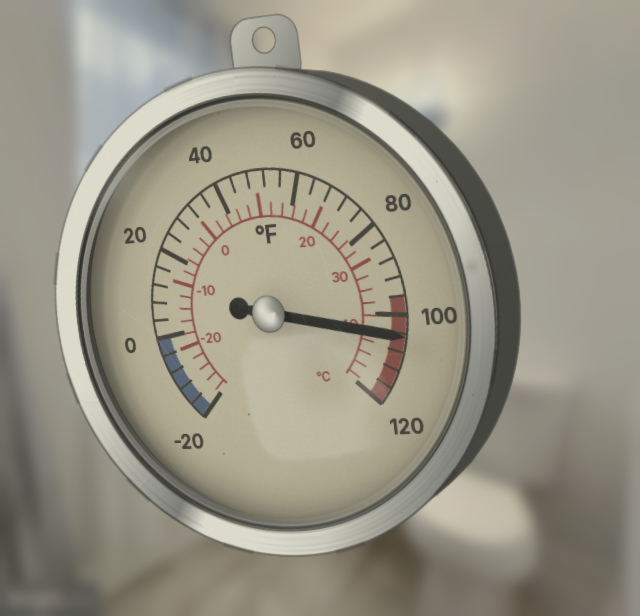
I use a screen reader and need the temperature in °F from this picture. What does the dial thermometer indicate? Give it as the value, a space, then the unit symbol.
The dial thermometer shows 104 °F
